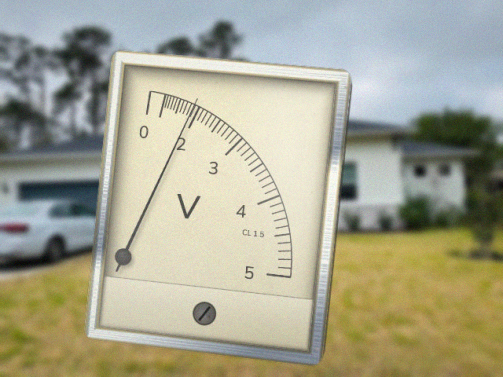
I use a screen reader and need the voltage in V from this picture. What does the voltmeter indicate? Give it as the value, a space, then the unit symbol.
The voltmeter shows 1.9 V
